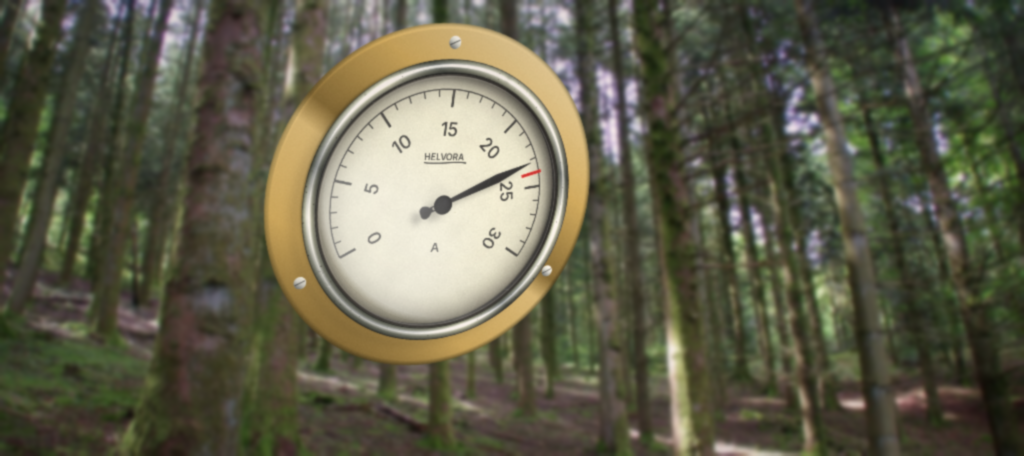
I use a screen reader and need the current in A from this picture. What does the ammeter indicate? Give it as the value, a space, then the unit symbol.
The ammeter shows 23 A
